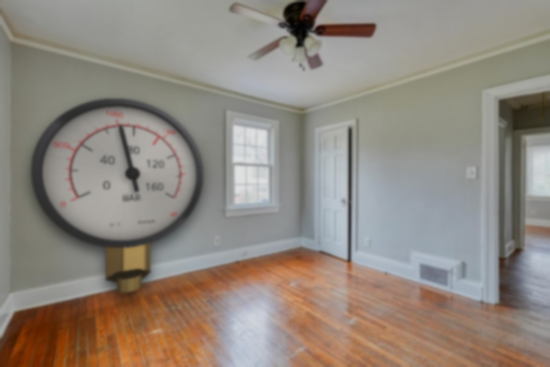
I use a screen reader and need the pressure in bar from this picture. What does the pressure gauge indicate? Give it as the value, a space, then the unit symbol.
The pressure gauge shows 70 bar
